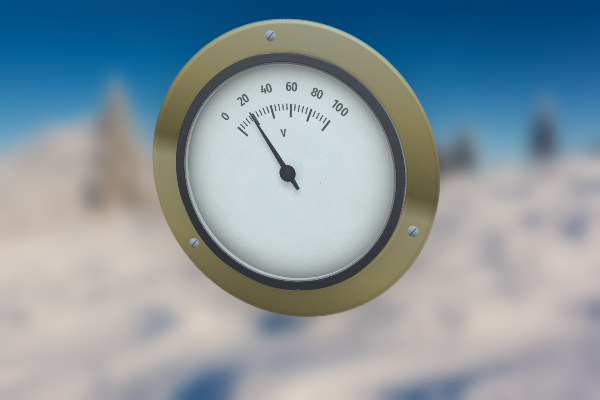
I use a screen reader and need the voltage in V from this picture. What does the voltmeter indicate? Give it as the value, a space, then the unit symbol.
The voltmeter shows 20 V
